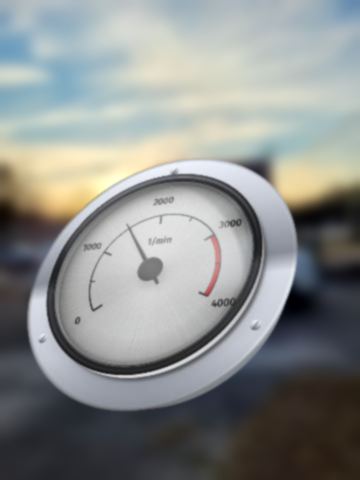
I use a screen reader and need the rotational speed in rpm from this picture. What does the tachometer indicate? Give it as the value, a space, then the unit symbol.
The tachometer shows 1500 rpm
